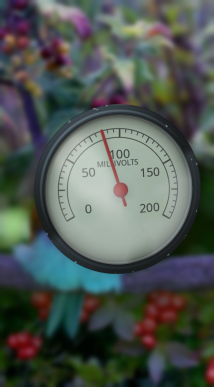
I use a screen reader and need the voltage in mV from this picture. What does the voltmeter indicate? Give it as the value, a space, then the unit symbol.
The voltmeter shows 85 mV
